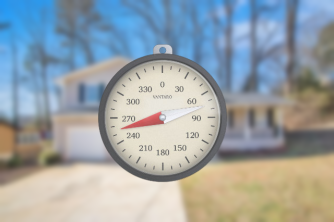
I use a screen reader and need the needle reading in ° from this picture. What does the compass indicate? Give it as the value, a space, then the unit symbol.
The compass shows 255 °
